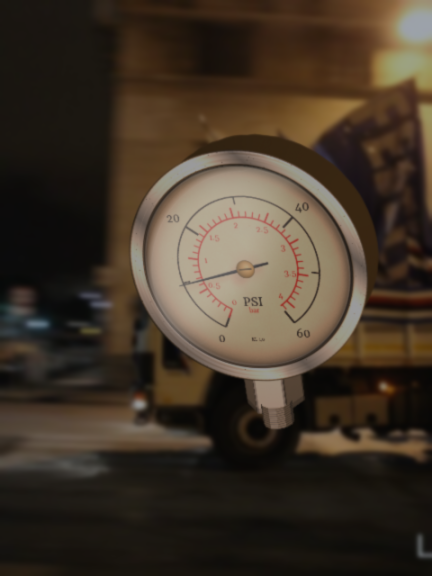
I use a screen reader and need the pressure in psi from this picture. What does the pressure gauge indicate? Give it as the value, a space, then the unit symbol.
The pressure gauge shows 10 psi
